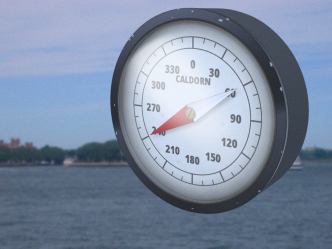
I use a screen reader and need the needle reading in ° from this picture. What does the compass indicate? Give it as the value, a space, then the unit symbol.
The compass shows 240 °
